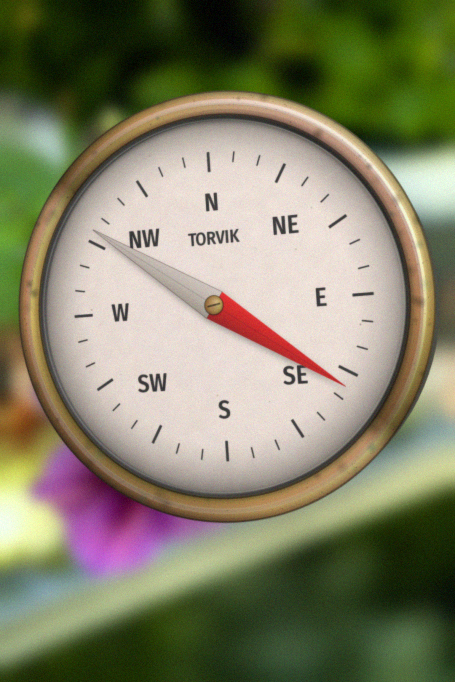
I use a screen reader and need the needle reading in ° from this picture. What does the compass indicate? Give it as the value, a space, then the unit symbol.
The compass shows 125 °
